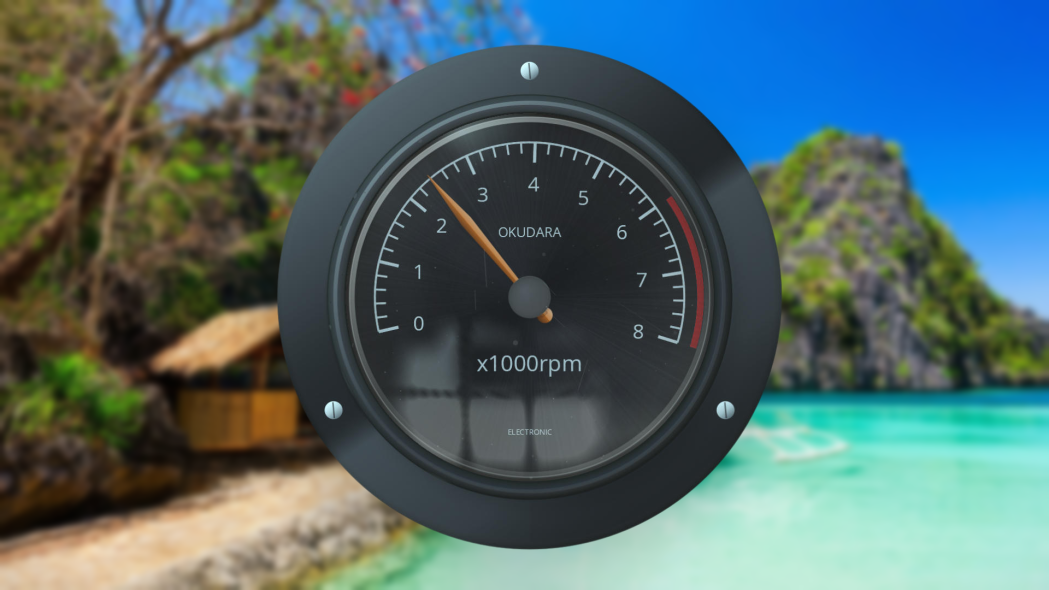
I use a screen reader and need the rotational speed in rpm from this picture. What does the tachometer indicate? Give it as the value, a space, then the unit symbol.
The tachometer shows 2400 rpm
